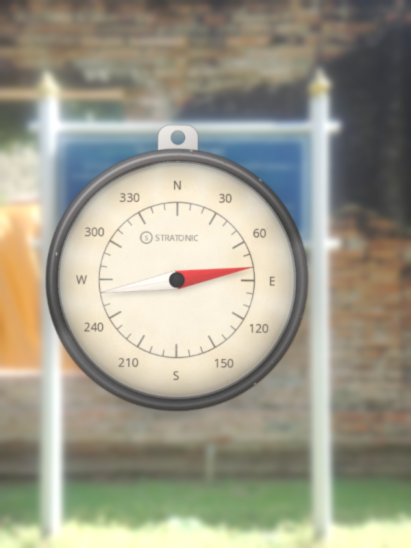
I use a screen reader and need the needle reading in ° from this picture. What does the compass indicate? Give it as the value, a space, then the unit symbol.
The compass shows 80 °
